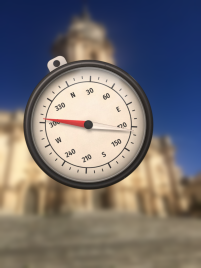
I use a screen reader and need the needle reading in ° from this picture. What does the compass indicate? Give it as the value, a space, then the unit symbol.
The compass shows 305 °
